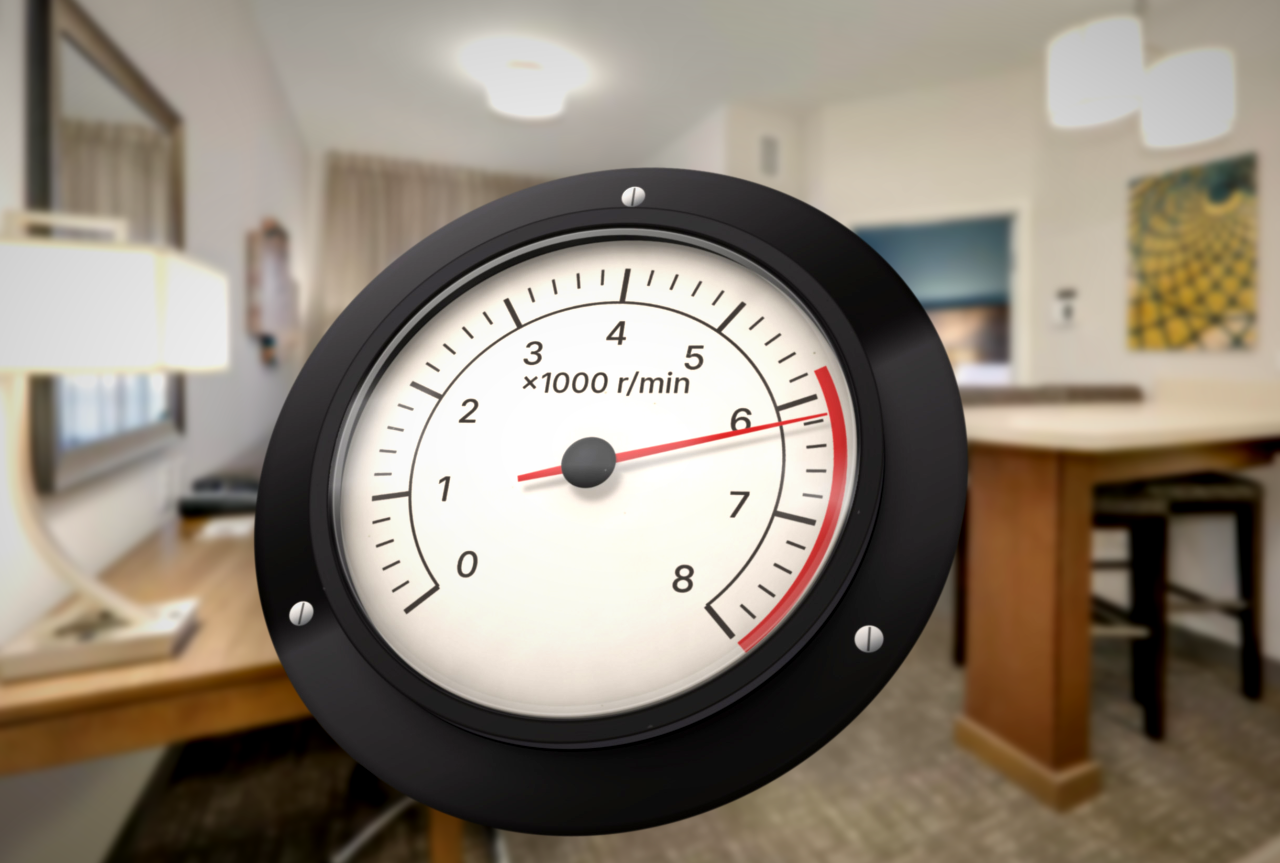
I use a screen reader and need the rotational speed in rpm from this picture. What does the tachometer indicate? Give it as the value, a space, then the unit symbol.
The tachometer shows 6200 rpm
